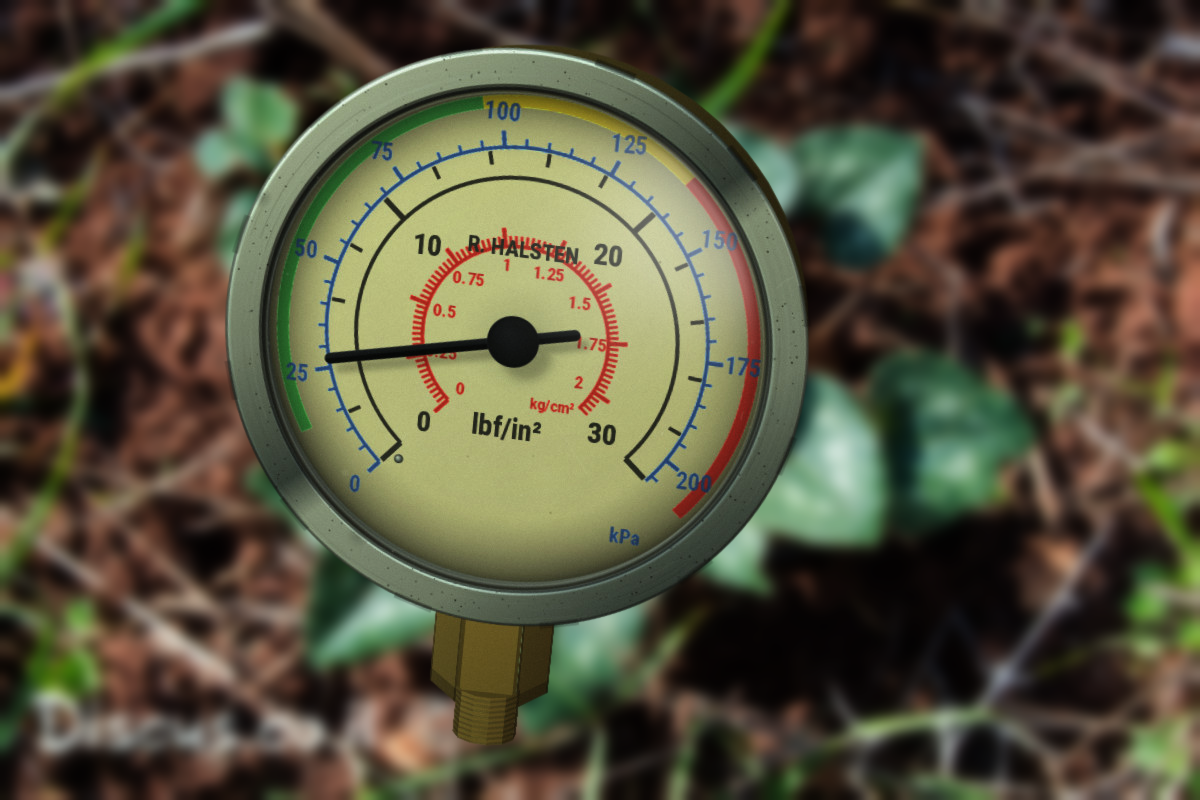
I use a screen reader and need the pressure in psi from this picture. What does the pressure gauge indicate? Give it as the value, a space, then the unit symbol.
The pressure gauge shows 4 psi
